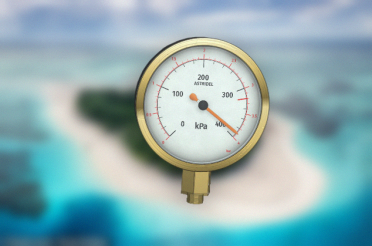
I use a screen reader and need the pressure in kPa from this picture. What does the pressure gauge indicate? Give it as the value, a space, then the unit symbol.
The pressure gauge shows 390 kPa
